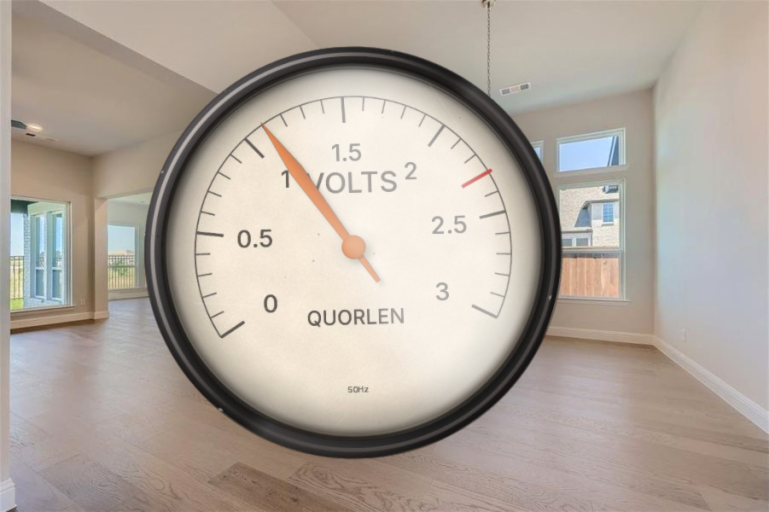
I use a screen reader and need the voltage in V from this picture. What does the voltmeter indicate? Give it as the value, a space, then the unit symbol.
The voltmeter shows 1.1 V
